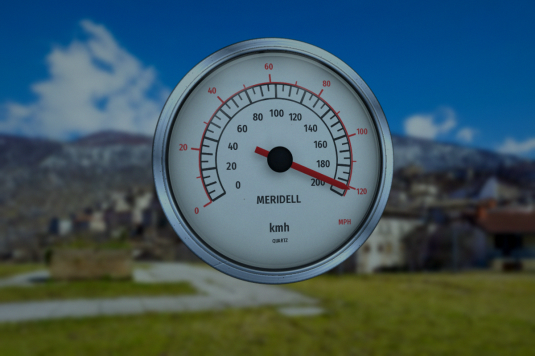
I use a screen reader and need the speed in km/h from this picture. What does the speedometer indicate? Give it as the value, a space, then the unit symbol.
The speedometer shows 195 km/h
